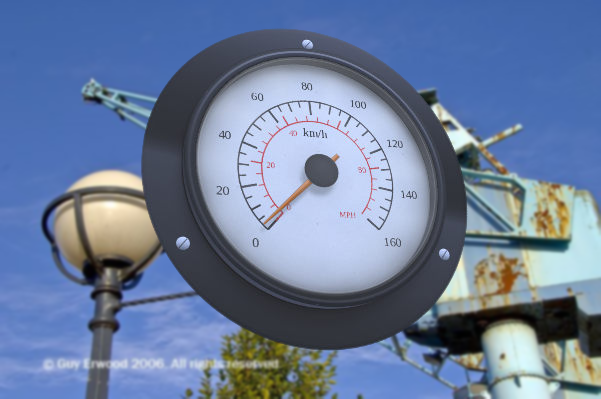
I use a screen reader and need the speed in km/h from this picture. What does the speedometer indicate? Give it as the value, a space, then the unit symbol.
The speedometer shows 2.5 km/h
